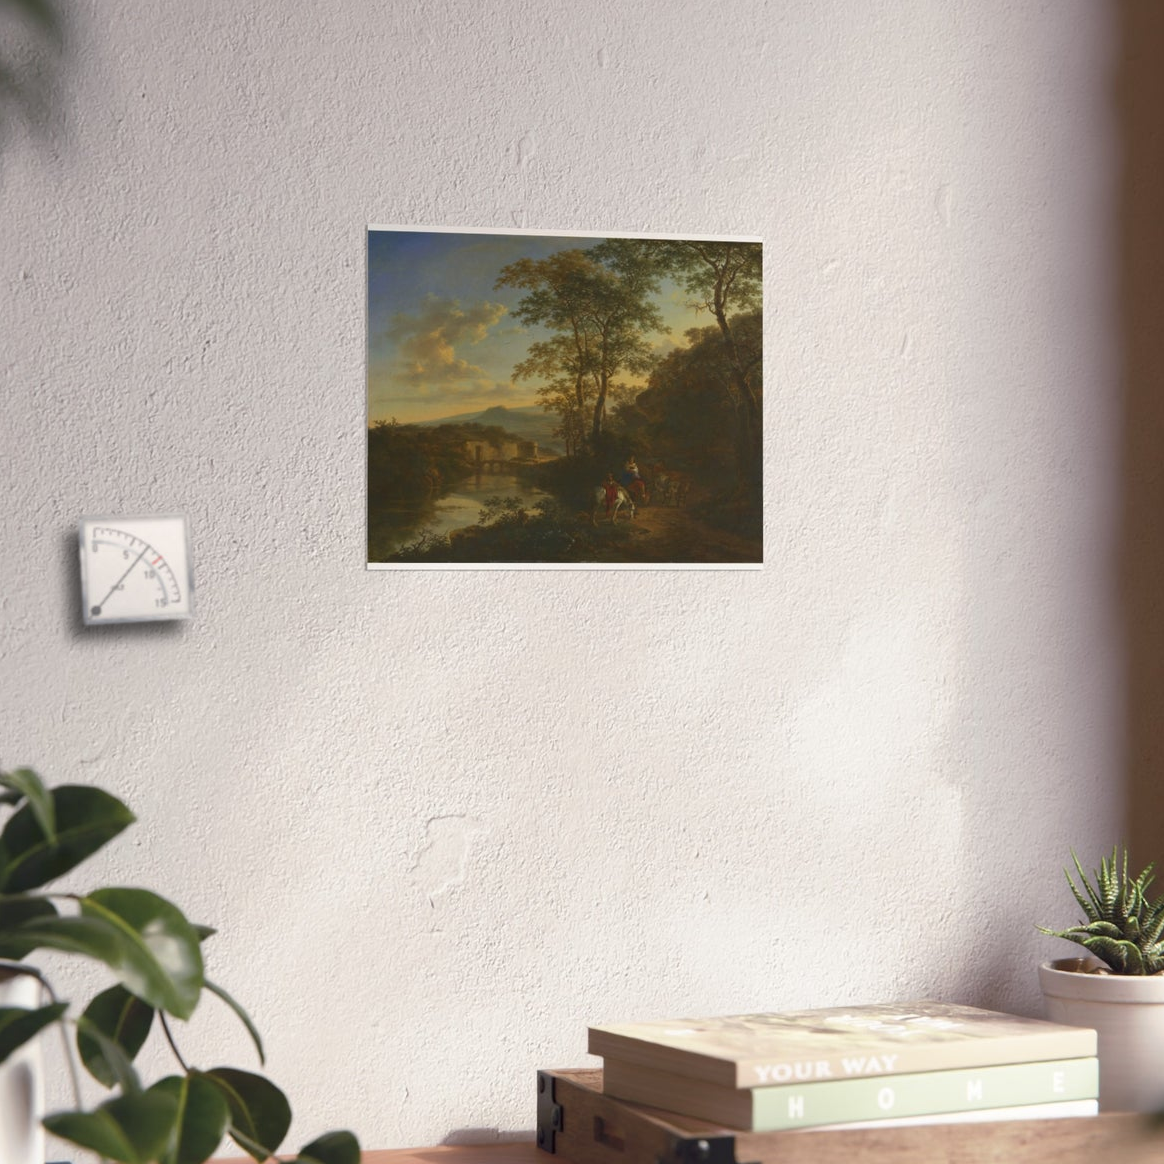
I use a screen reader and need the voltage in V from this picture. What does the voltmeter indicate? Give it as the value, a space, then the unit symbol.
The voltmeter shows 7 V
